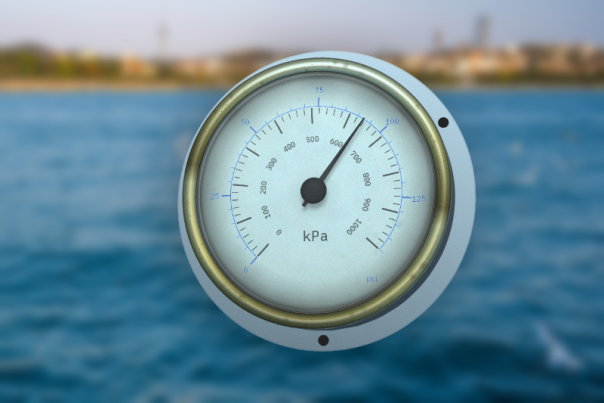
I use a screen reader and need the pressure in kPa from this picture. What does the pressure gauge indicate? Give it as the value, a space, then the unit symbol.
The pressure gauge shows 640 kPa
